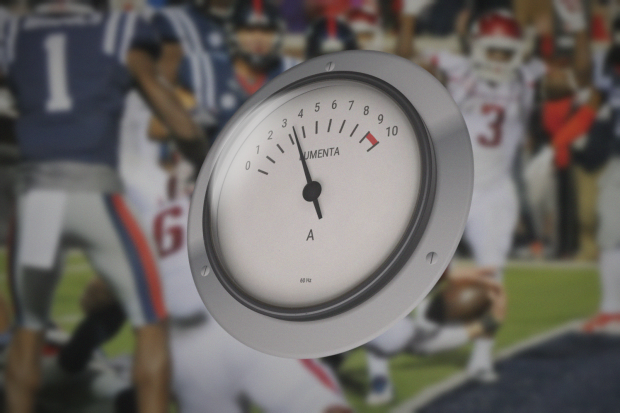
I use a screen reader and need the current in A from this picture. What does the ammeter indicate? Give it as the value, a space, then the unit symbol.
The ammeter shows 3.5 A
